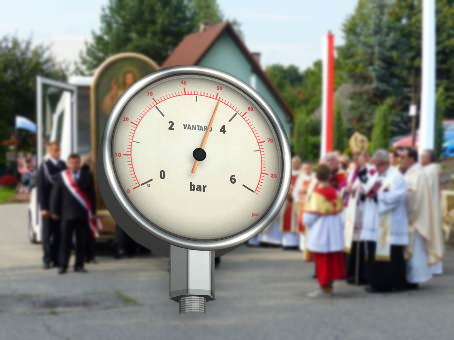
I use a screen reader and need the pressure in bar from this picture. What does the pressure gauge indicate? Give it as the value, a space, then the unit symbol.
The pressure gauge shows 3.5 bar
